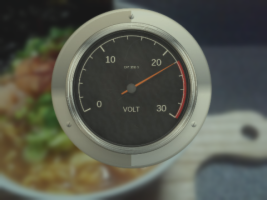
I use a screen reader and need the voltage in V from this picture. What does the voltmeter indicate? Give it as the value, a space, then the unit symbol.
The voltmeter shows 22 V
